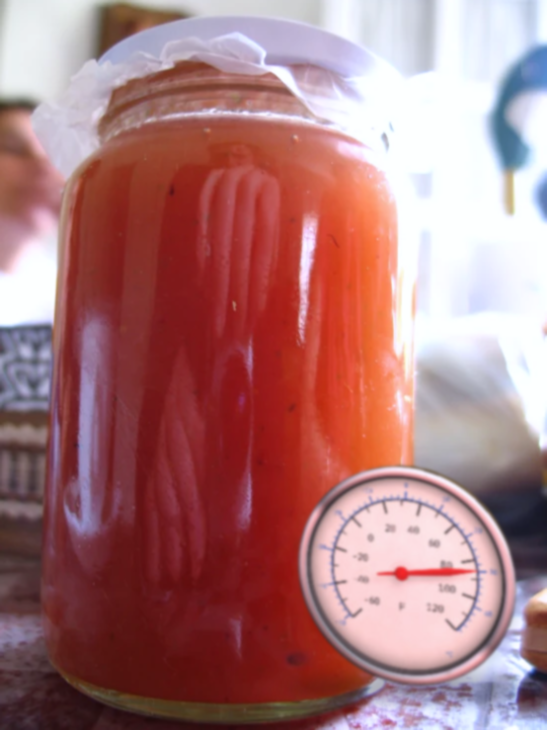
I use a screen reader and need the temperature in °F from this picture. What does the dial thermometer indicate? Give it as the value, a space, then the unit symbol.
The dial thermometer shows 85 °F
